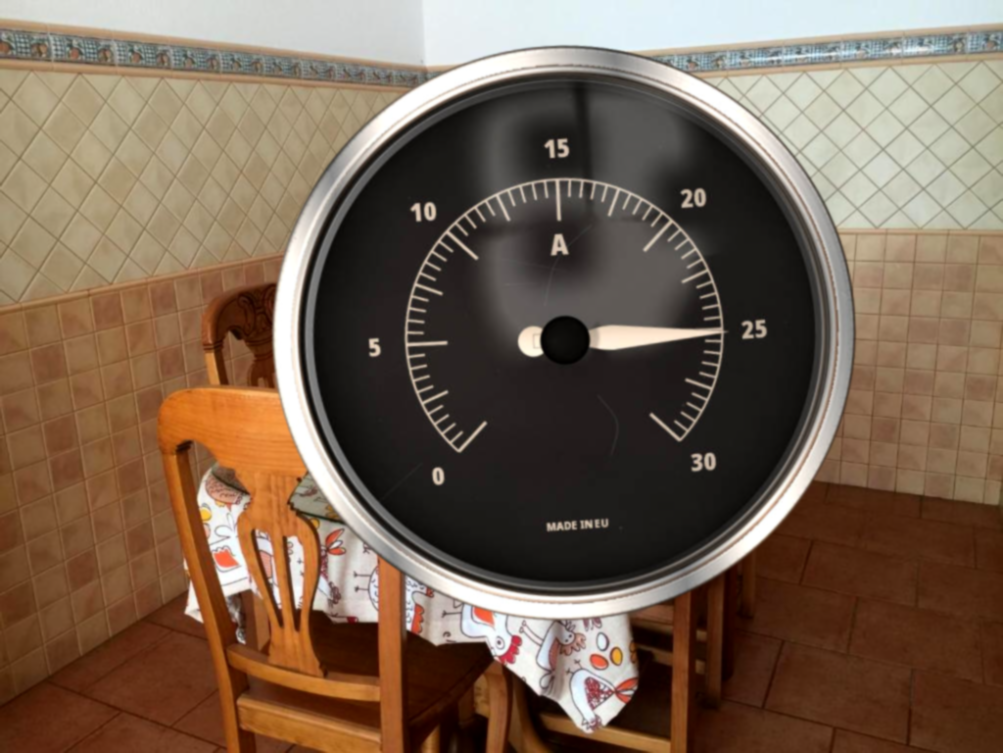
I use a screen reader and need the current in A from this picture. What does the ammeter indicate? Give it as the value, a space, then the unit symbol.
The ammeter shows 25 A
